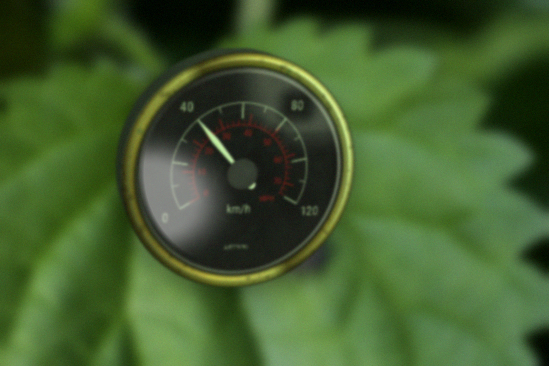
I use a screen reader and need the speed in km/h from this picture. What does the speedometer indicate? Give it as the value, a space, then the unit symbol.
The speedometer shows 40 km/h
